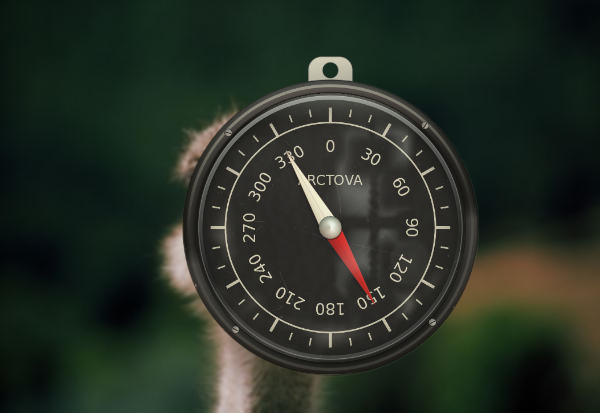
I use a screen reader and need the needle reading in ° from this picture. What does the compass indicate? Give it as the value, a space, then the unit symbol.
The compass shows 150 °
